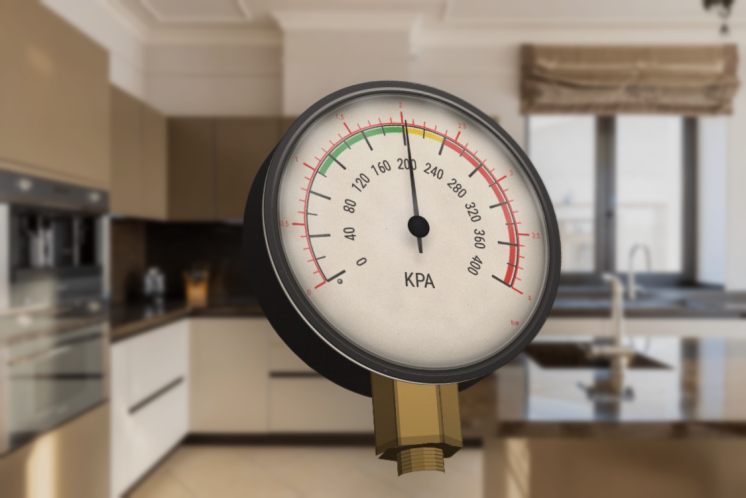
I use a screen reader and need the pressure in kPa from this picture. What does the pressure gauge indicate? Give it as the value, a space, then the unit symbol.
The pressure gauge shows 200 kPa
